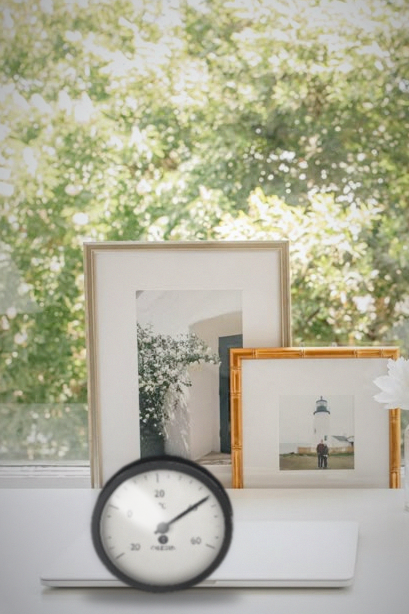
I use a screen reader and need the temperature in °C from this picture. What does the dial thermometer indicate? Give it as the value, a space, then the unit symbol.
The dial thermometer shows 40 °C
